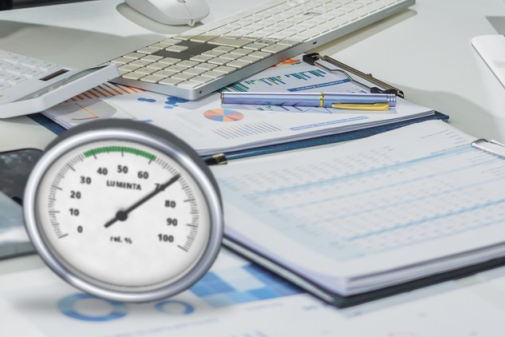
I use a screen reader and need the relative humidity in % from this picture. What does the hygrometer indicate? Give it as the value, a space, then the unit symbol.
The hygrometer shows 70 %
